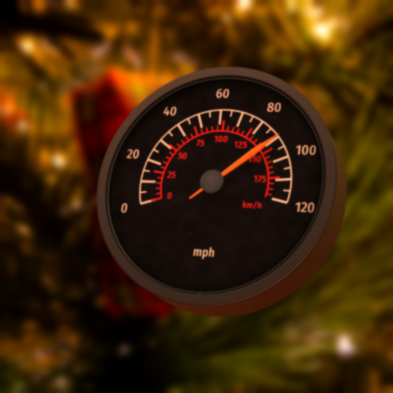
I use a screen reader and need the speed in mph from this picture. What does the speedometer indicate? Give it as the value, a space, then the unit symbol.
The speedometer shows 90 mph
